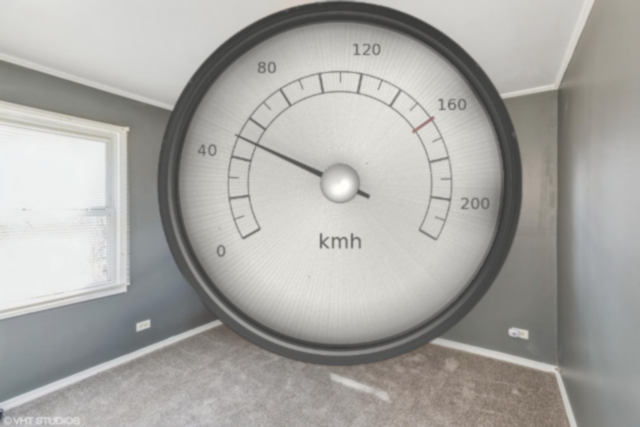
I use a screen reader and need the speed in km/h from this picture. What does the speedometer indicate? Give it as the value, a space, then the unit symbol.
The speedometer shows 50 km/h
